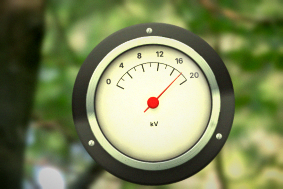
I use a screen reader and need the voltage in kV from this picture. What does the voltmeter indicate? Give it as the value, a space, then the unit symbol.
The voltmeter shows 18 kV
